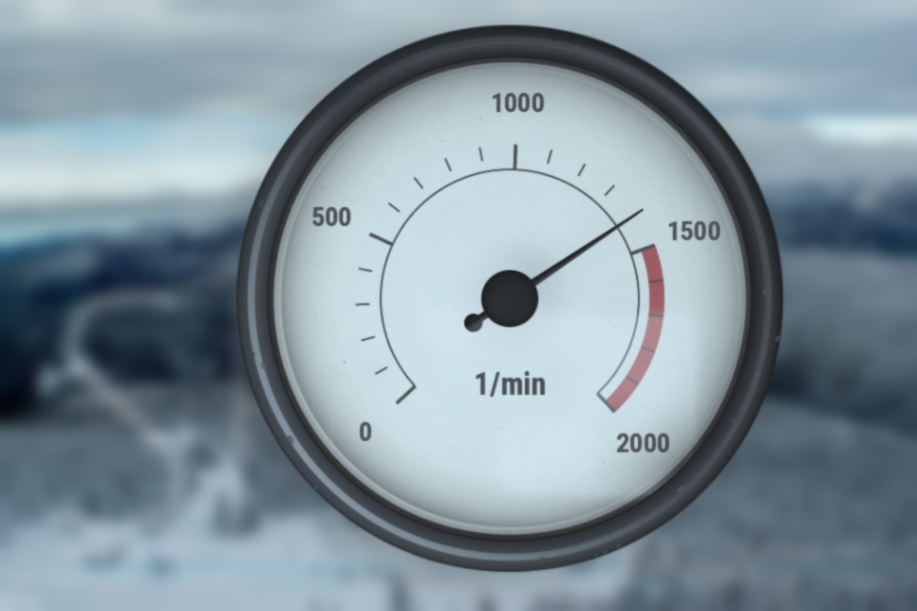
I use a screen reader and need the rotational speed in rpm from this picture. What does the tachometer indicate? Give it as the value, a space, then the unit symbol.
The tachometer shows 1400 rpm
